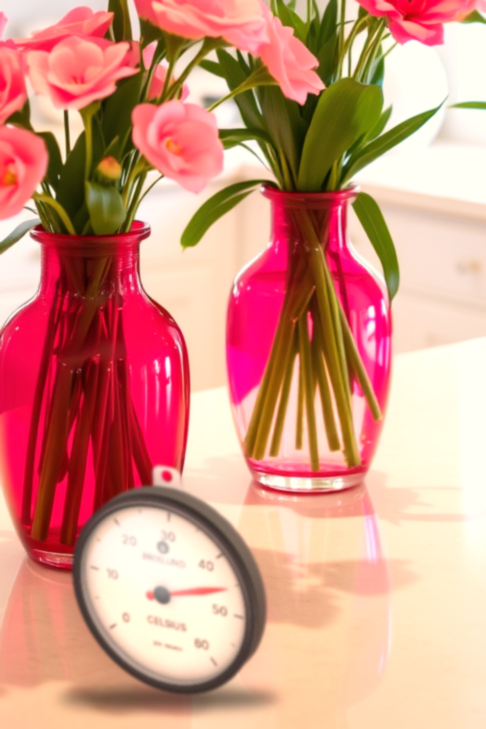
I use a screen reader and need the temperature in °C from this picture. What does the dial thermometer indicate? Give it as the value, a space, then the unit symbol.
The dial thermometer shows 45 °C
